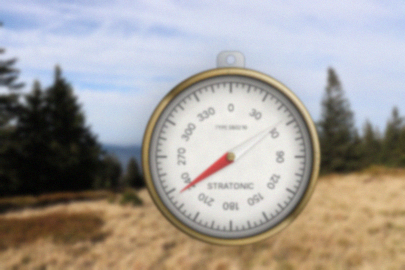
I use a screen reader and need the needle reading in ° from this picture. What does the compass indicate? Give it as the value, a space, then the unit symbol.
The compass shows 235 °
